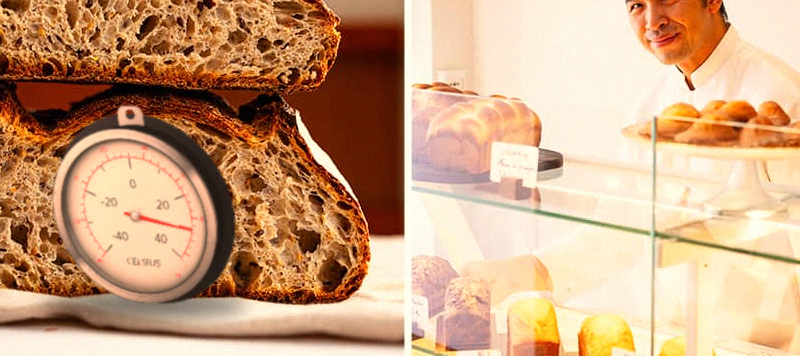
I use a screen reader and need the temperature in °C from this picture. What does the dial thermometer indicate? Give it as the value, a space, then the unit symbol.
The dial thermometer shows 30 °C
